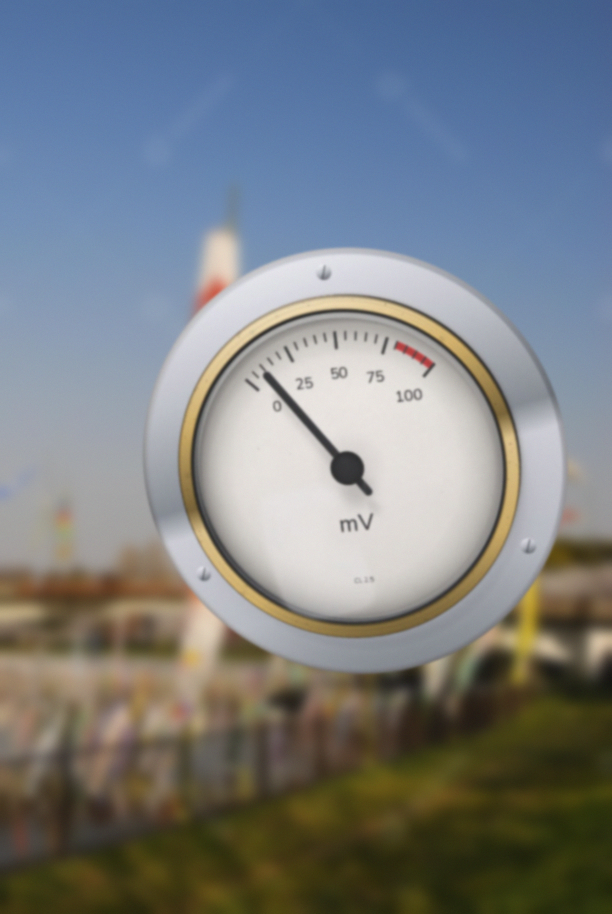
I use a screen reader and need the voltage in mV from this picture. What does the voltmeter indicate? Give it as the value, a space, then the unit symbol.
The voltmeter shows 10 mV
